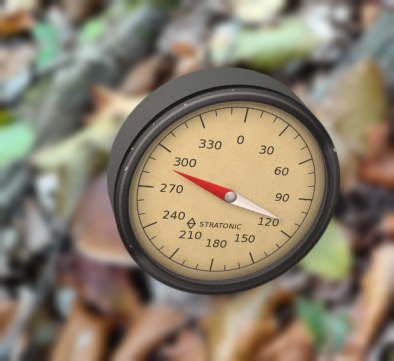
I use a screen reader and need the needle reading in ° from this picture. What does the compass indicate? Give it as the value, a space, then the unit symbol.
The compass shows 290 °
